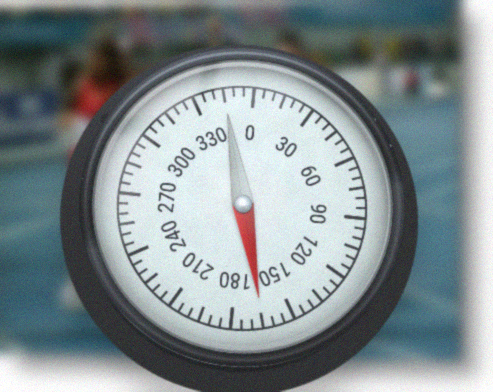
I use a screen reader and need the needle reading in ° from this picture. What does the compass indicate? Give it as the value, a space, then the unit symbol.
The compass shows 165 °
